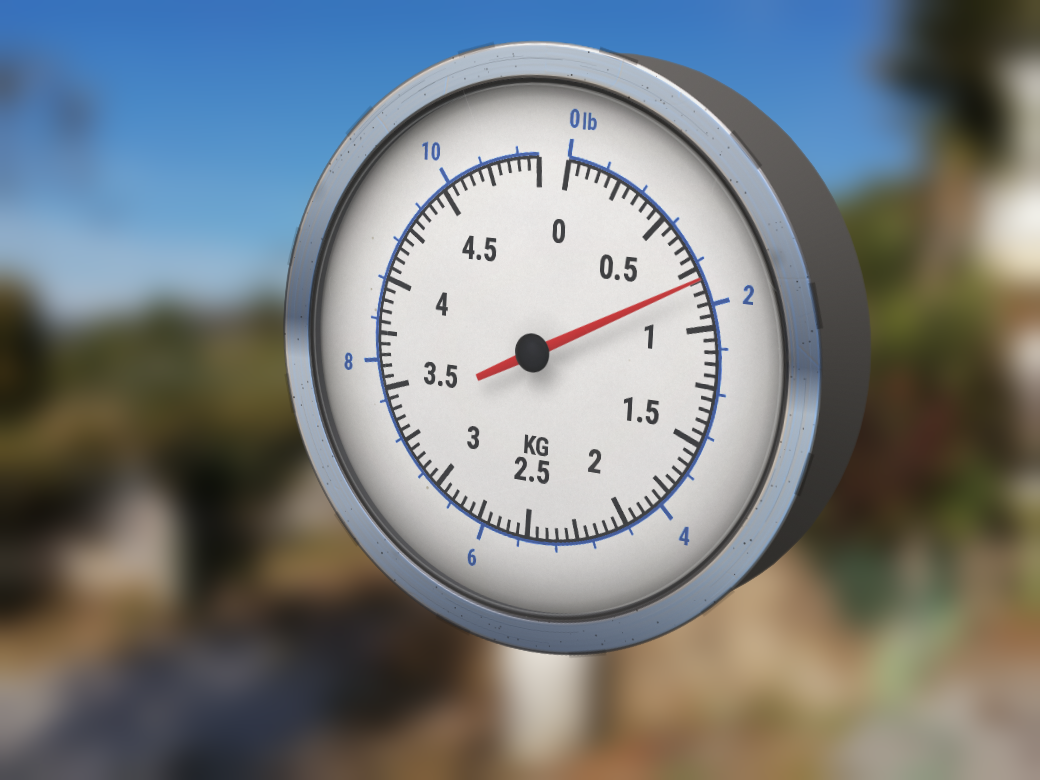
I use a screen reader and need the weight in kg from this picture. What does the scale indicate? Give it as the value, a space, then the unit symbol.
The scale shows 0.8 kg
